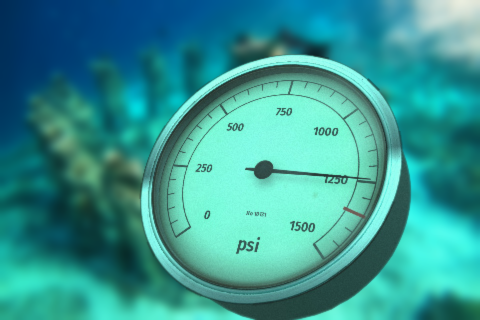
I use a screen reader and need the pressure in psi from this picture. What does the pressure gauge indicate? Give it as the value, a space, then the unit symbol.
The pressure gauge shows 1250 psi
